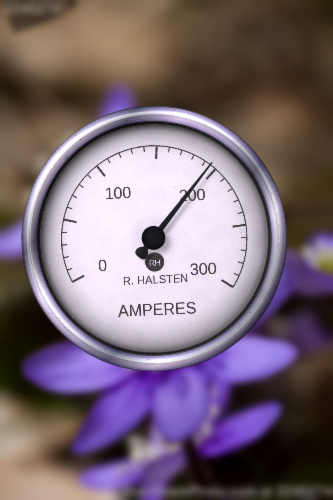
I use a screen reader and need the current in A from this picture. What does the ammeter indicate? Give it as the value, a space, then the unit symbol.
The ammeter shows 195 A
